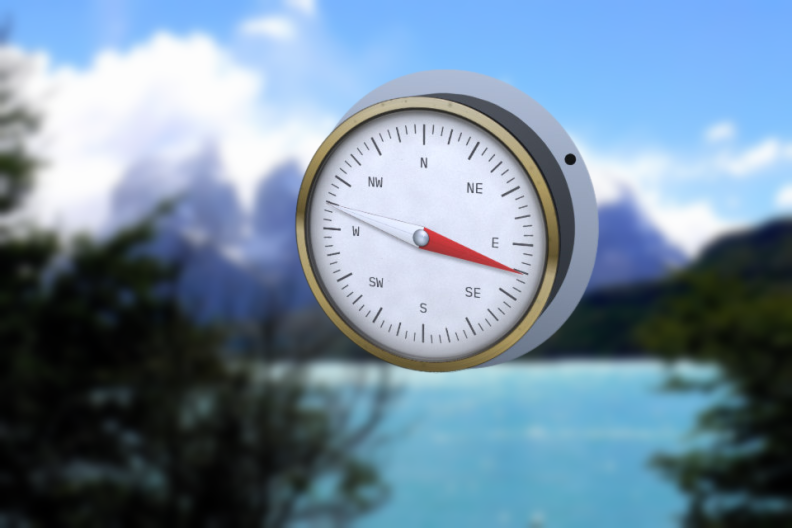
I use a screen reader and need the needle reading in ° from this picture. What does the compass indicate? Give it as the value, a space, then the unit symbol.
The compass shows 105 °
